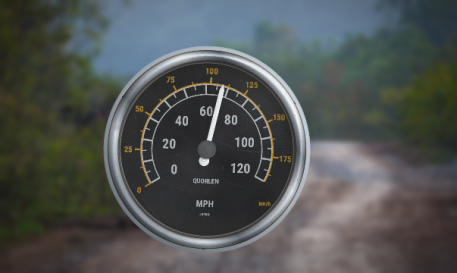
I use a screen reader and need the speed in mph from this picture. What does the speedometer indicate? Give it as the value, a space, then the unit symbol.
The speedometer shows 67.5 mph
